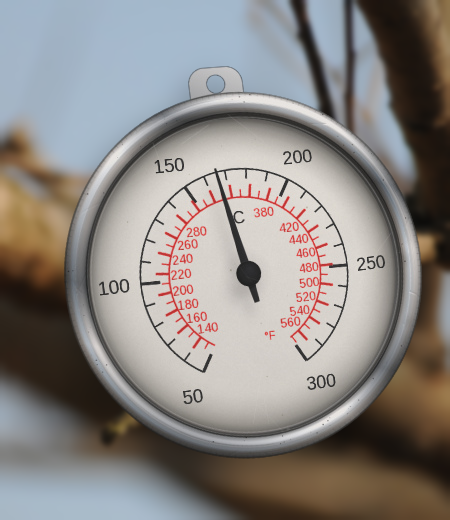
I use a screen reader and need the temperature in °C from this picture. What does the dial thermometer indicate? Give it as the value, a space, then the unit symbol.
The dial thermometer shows 165 °C
